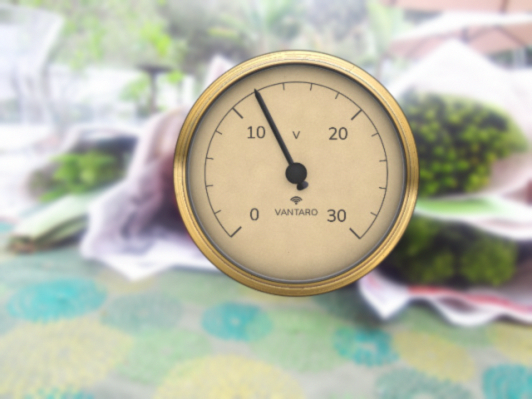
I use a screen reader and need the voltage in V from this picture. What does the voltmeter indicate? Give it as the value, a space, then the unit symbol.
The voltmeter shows 12 V
